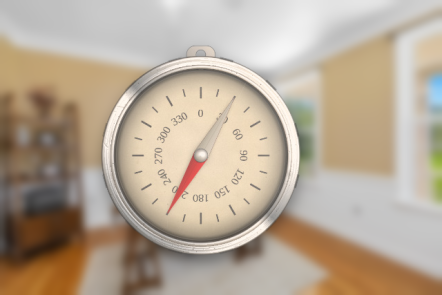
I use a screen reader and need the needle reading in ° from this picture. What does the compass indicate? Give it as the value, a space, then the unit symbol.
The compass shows 210 °
